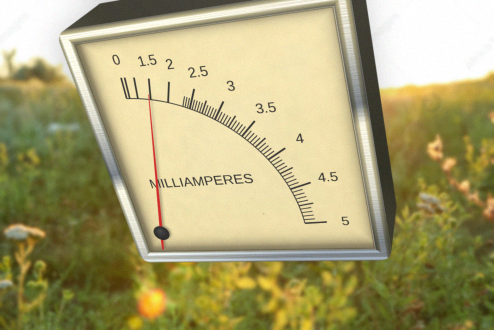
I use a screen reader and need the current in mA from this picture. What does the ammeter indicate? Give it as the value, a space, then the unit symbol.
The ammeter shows 1.5 mA
